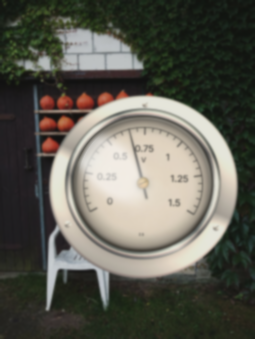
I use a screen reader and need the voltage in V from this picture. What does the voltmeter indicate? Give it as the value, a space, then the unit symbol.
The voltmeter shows 0.65 V
